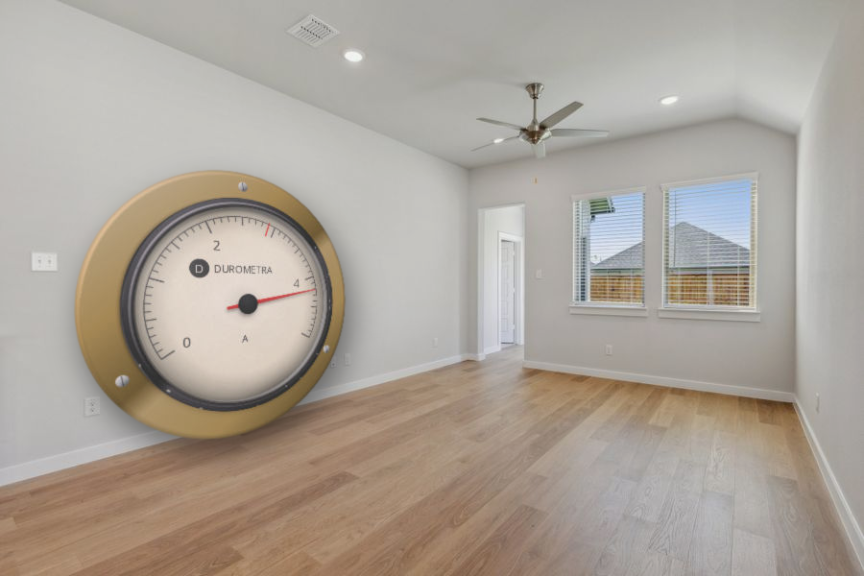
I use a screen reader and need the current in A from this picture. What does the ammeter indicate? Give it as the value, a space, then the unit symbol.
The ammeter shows 4.2 A
